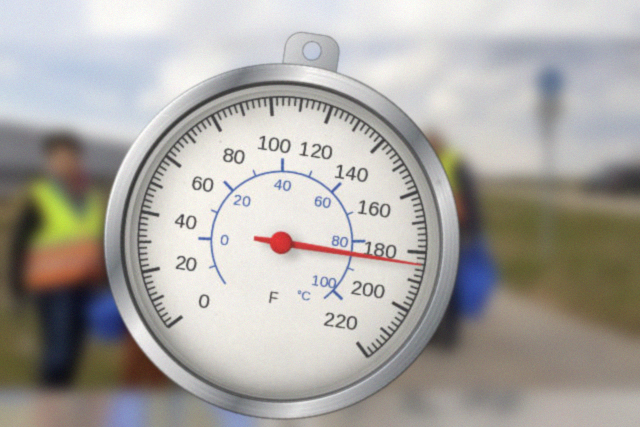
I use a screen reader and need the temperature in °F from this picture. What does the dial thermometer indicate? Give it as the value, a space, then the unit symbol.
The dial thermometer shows 184 °F
